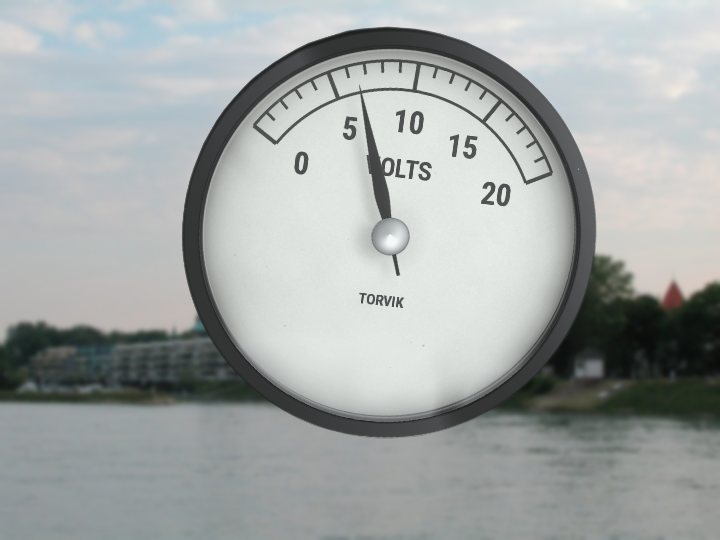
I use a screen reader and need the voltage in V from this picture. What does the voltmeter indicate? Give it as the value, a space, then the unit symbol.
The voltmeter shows 6.5 V
